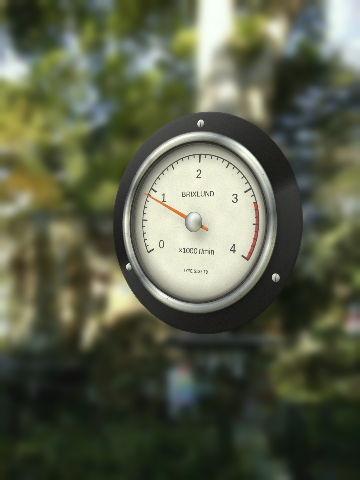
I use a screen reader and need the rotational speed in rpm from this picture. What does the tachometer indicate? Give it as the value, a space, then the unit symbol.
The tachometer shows 900 rpm
